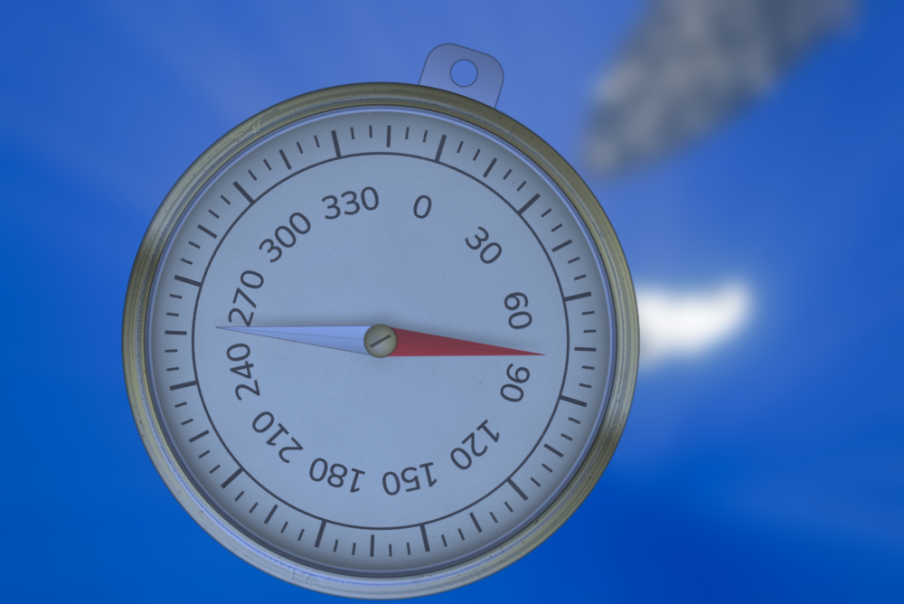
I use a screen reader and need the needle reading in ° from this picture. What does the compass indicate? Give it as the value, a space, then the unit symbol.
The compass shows 77.5 °
